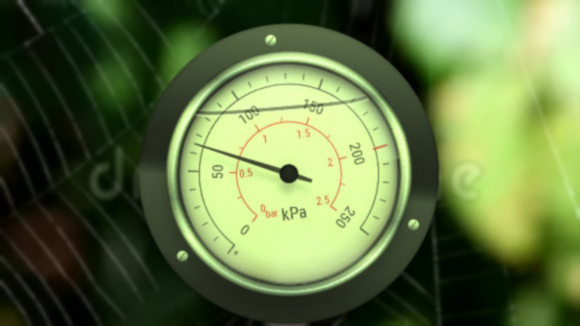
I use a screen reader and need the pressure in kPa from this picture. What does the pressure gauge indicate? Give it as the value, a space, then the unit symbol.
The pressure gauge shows 65 kPa
